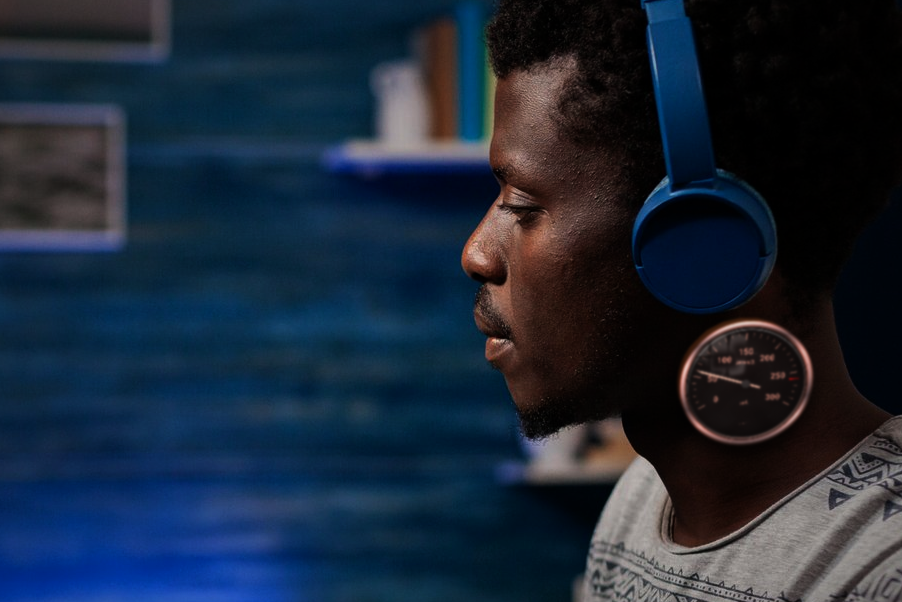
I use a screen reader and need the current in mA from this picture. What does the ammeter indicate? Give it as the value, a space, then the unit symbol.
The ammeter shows 60 mA
